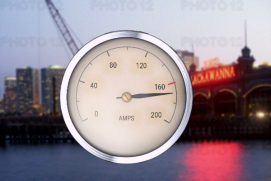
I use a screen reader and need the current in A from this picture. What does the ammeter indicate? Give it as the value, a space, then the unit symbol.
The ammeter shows 170 A
